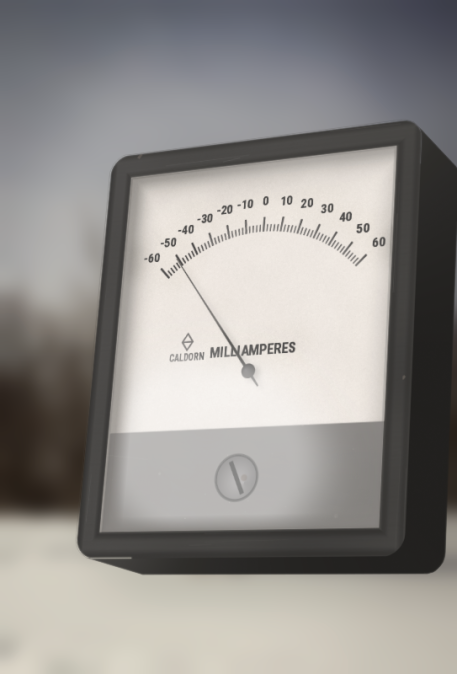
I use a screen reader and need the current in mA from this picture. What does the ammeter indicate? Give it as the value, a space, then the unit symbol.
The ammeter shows -50 mA
